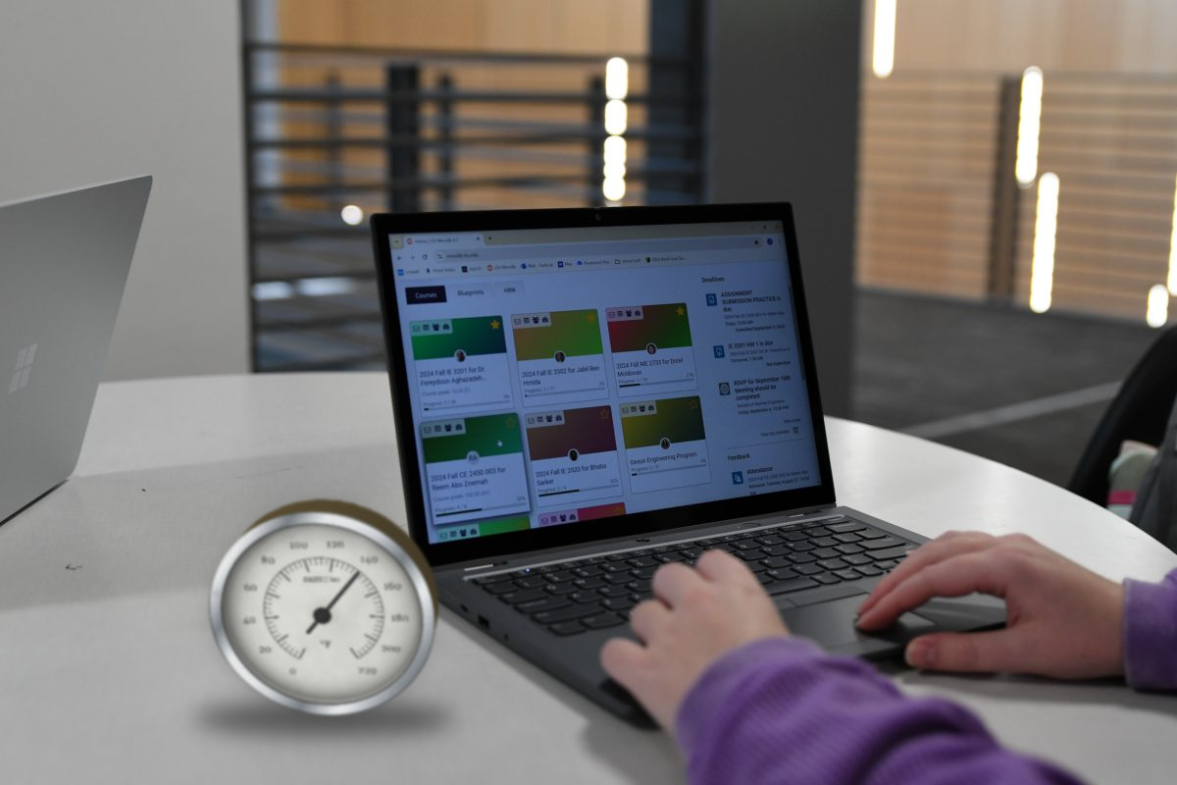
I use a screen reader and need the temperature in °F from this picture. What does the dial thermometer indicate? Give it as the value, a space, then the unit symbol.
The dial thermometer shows 140 °F
